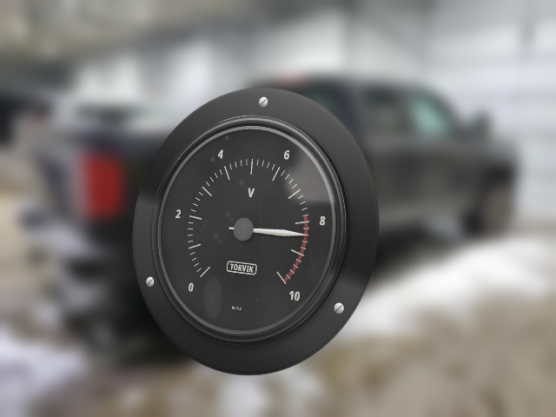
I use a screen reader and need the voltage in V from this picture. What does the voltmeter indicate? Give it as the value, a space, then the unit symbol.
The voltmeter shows 8.4 V
